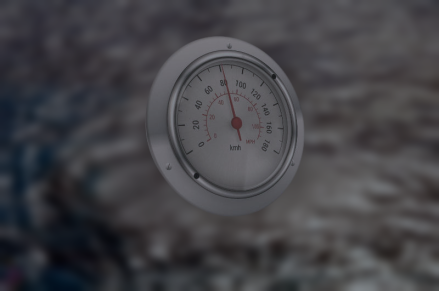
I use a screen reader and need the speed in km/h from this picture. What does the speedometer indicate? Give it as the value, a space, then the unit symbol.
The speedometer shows 80 km/h
